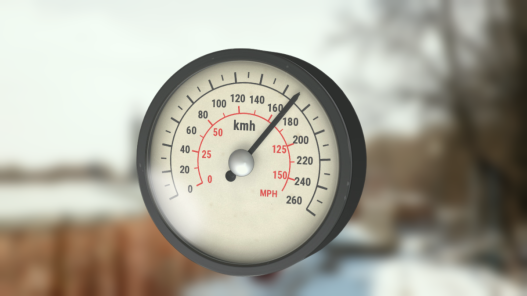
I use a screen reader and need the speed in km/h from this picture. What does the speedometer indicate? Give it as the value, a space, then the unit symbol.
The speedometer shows 170 km/h
